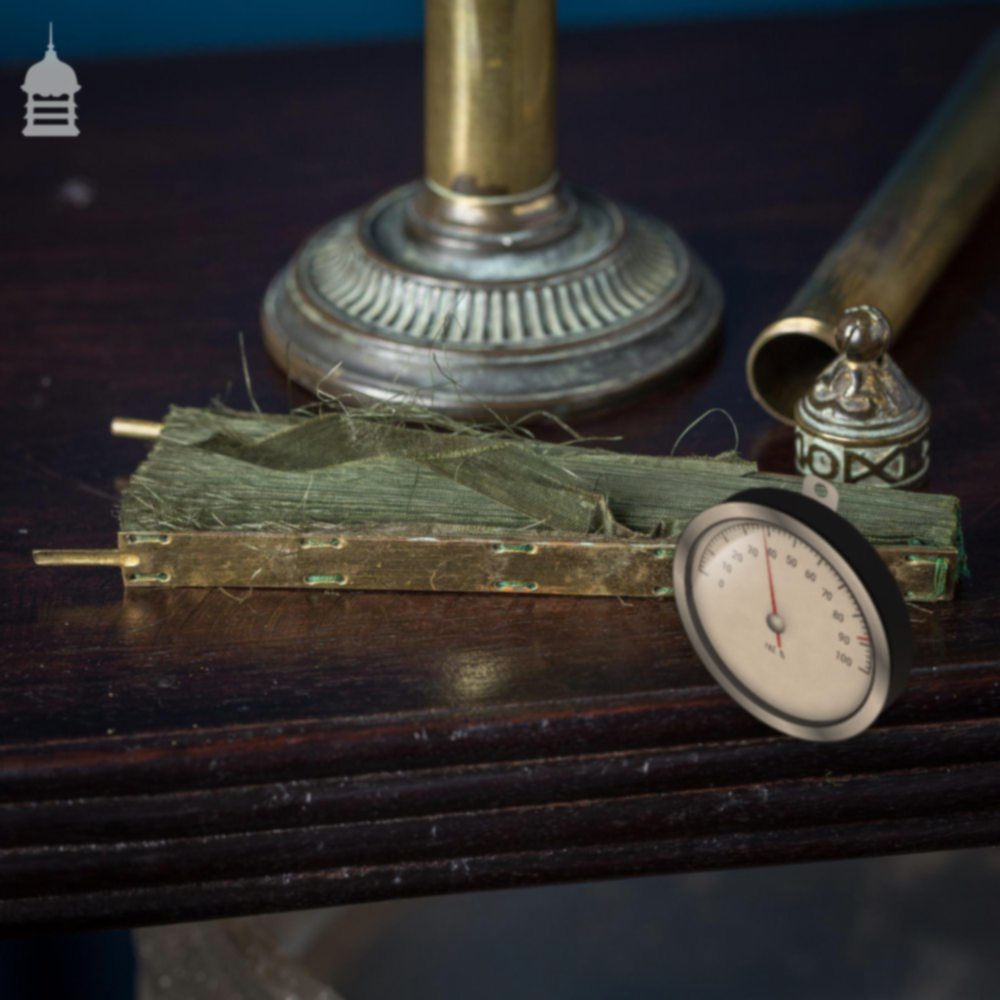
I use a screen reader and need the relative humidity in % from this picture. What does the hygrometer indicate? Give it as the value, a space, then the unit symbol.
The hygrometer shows 40 %
